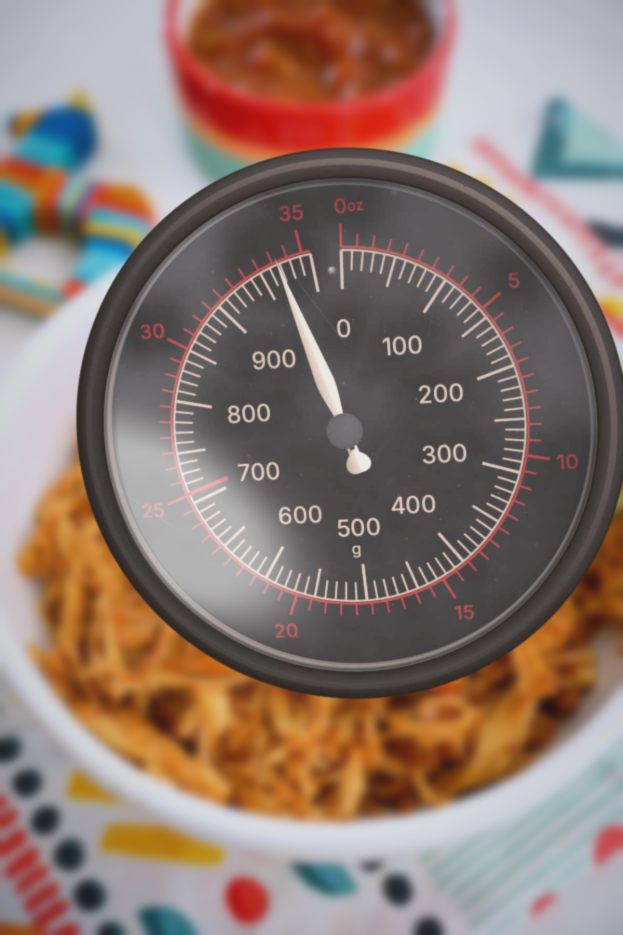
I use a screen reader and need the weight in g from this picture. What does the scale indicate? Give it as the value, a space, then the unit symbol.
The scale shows 970 g
